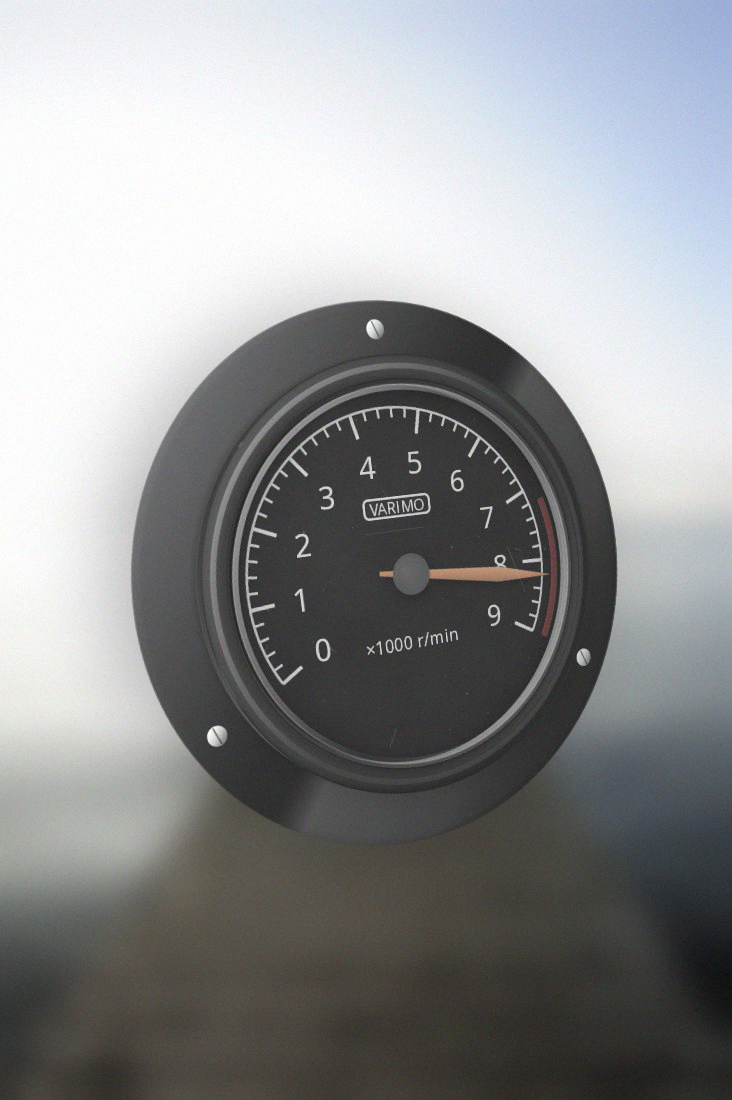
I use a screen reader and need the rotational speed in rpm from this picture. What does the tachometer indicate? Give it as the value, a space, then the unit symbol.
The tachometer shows 8200 rpm
